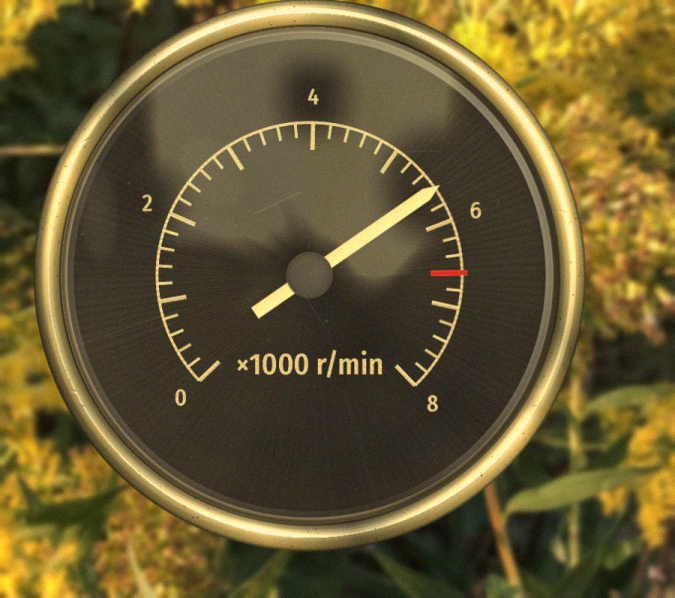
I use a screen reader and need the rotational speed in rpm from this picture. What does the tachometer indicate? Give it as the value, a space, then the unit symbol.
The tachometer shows 5600 rpm
